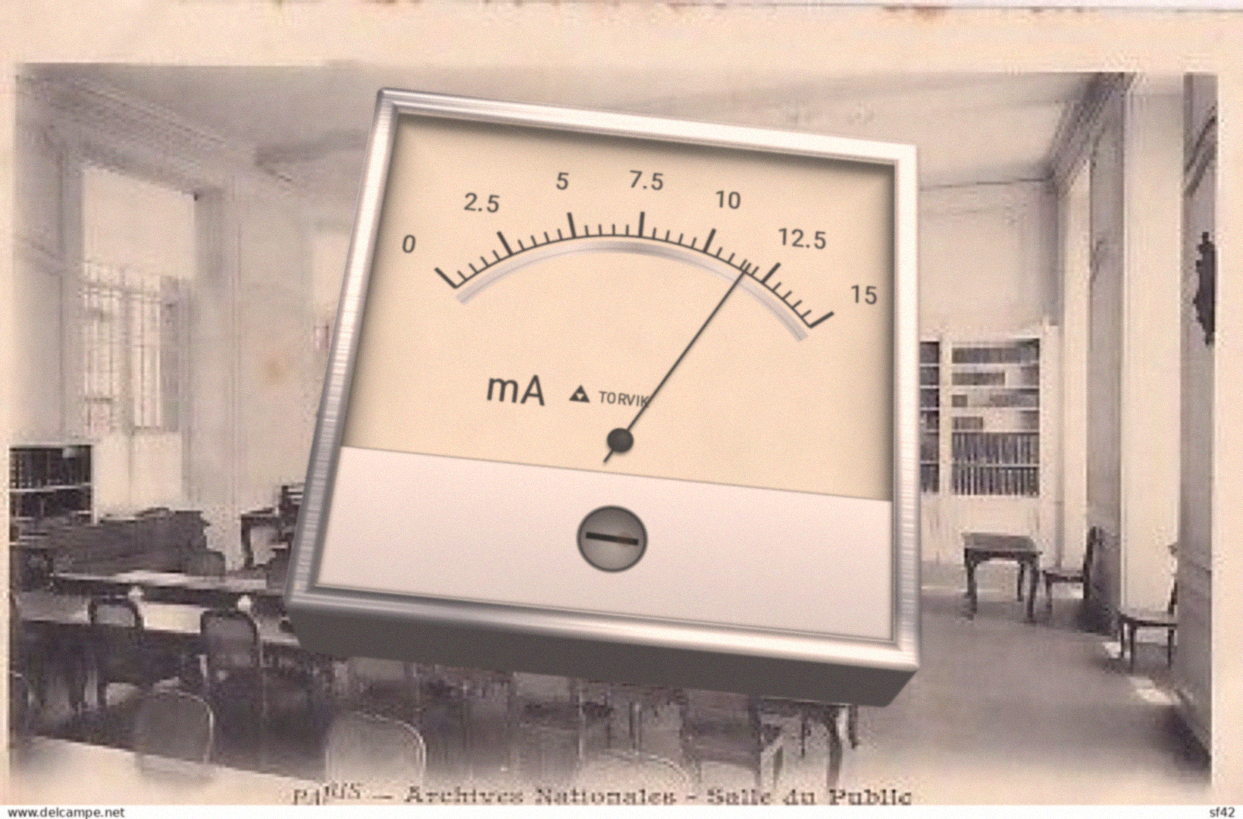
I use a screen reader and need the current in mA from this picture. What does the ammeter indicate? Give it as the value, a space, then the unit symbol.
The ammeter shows 11.75 mA
